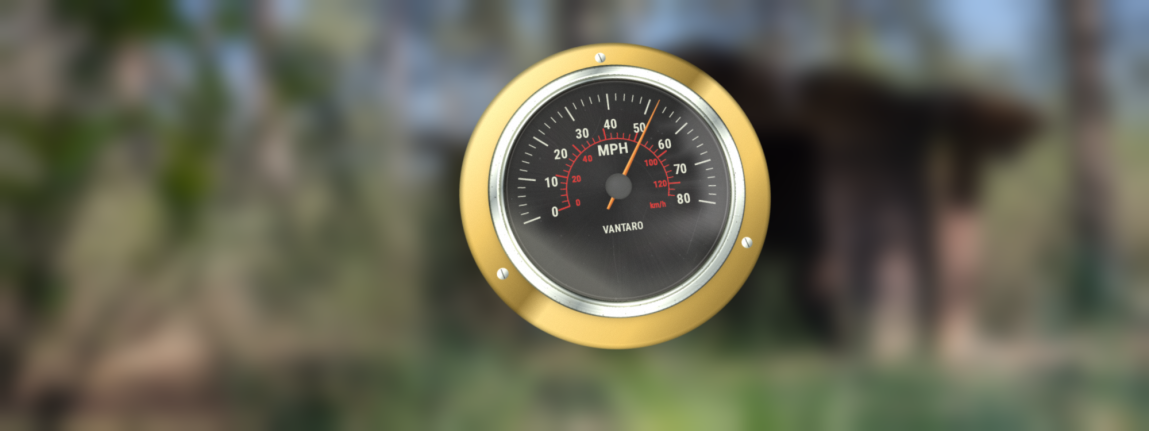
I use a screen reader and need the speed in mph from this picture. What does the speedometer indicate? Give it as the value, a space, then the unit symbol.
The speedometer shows 52 mph
